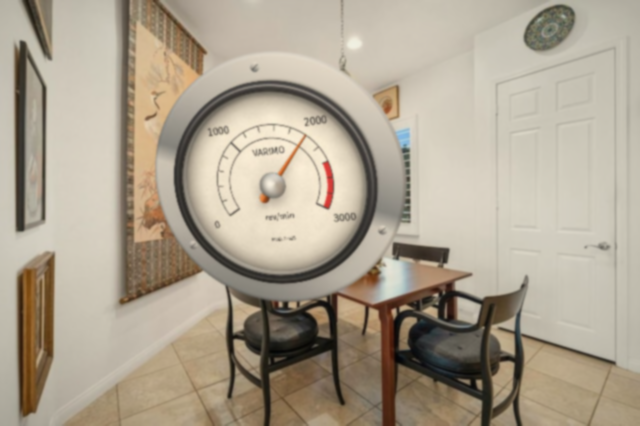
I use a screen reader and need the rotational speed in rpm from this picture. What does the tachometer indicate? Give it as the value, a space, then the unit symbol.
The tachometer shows 2000 rpm
